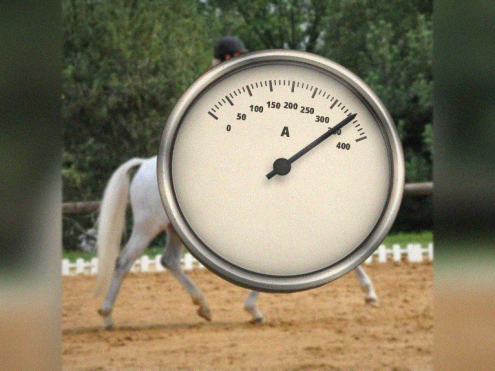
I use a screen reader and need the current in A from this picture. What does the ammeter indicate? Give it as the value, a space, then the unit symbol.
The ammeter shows 350 A
